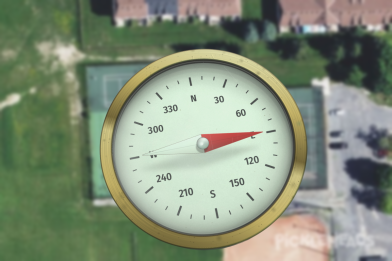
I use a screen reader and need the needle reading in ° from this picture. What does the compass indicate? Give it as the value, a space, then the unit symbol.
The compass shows 90 °
